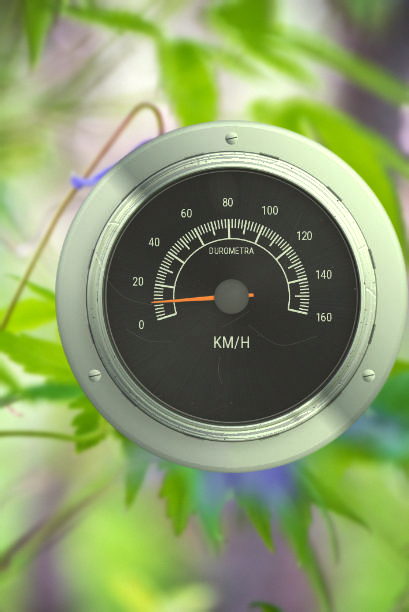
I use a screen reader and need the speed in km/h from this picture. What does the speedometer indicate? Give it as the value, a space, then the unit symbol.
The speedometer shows 10 km/h
